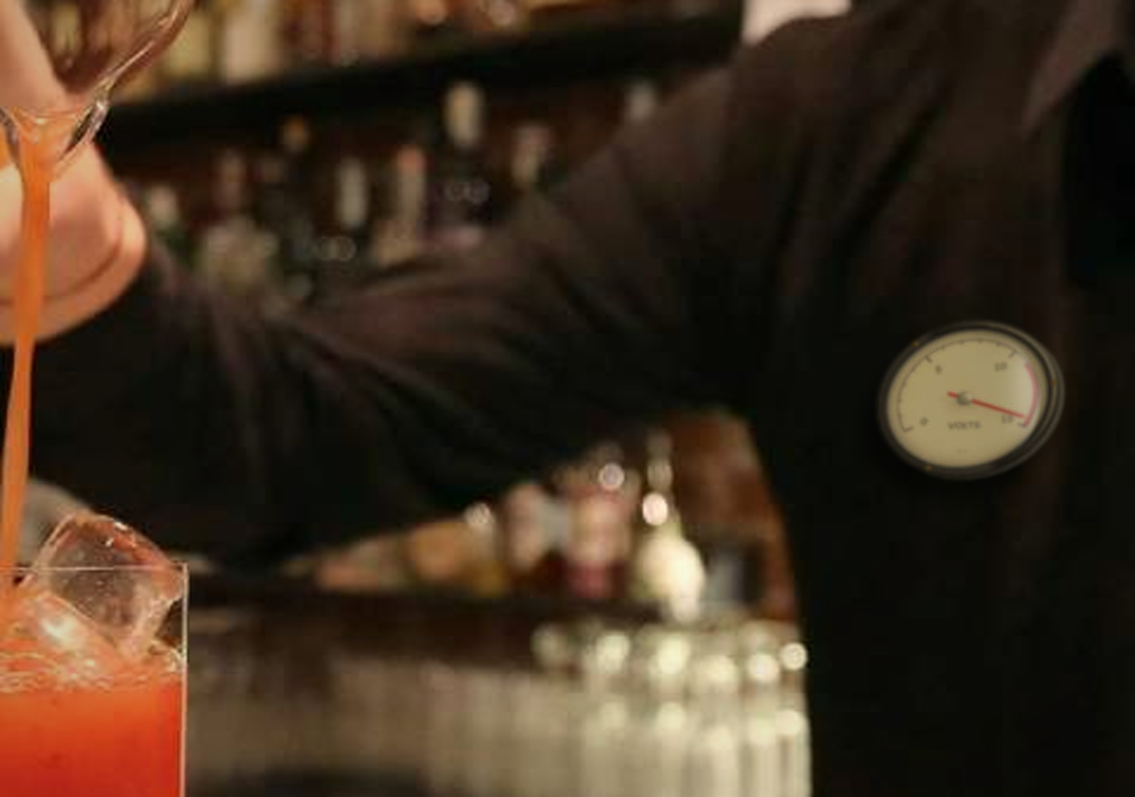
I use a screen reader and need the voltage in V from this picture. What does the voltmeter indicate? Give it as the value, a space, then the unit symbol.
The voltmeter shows 14.5 V
